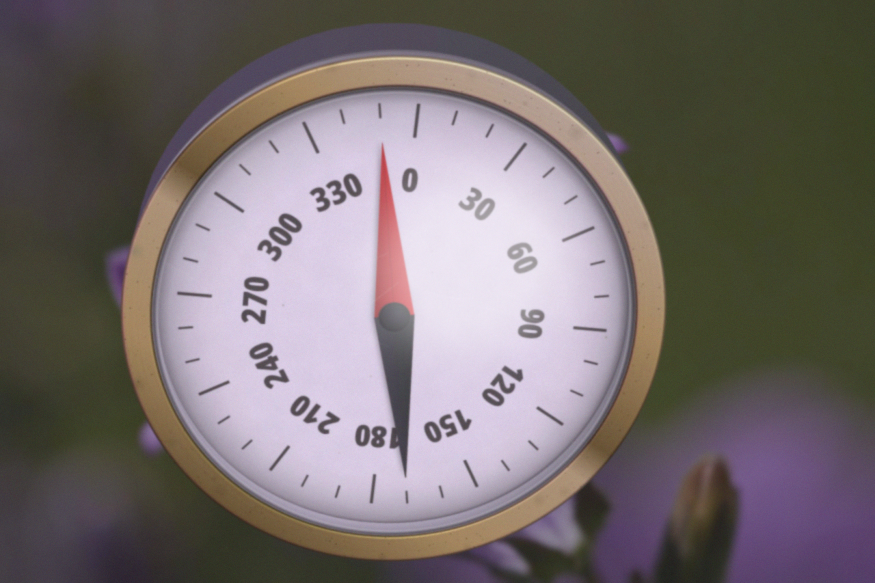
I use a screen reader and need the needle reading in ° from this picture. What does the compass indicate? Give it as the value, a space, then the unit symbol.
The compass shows 350 °
